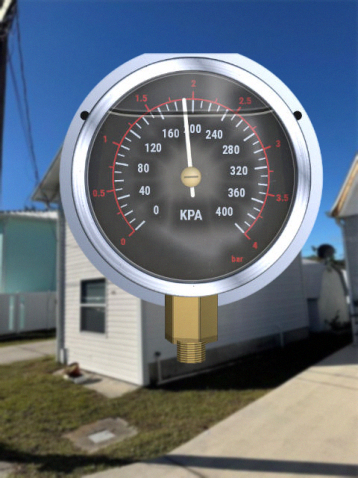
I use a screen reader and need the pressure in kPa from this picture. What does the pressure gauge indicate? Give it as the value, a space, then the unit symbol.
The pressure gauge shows 190 kPa
